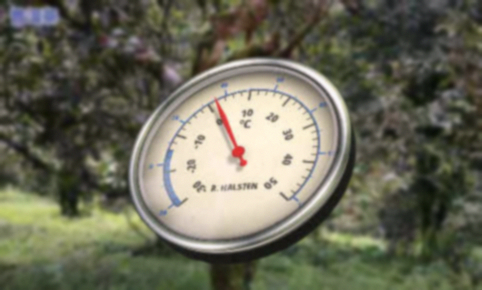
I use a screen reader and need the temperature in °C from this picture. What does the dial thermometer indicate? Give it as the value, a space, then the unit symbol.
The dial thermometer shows 2 °C
